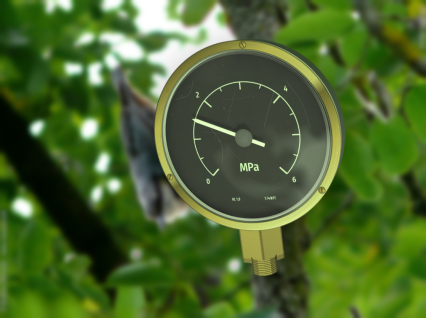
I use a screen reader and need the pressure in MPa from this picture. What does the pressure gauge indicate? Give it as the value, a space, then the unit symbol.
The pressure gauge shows 1.5 MPa
